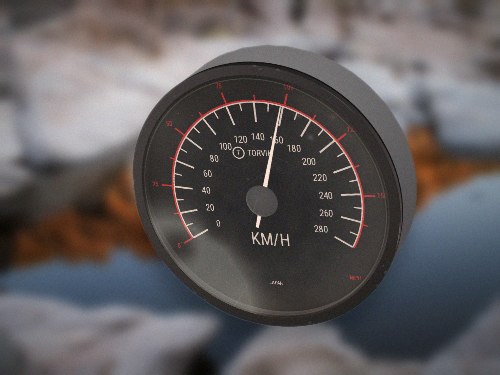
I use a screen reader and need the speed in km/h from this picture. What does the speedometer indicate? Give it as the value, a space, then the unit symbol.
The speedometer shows 160 km/h
